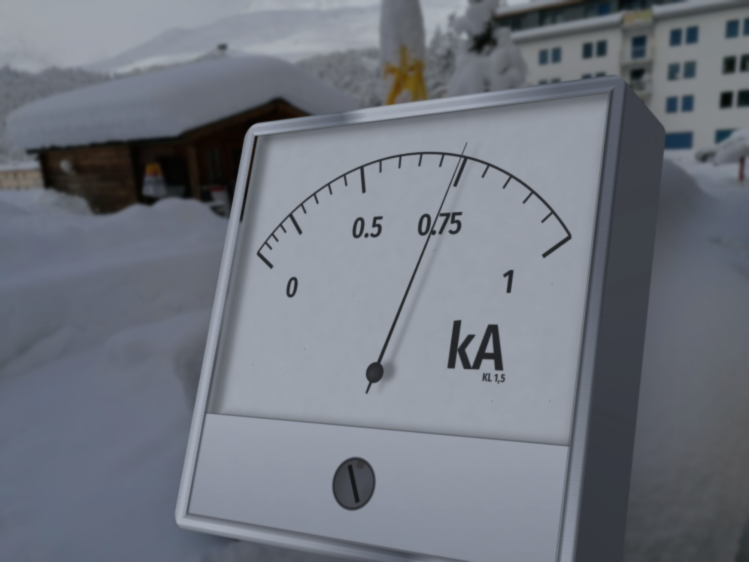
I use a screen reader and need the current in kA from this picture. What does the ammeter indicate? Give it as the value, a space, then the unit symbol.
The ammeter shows 0.75 kA
